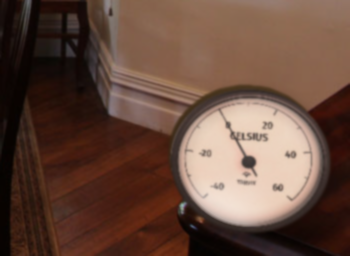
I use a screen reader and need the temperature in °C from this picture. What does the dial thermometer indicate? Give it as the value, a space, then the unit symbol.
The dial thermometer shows 0 °C
